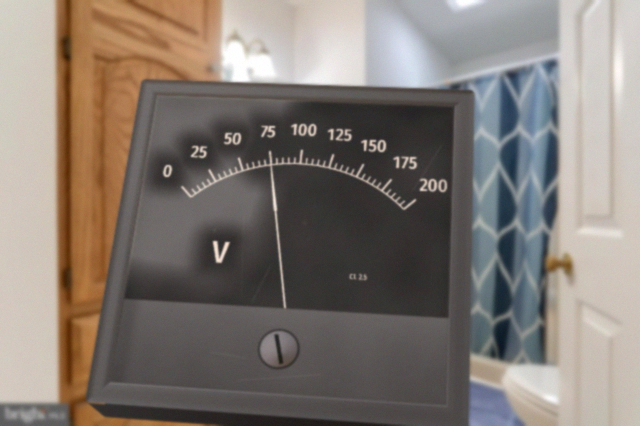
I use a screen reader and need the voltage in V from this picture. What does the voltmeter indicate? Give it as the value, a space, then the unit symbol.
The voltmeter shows 75 V
